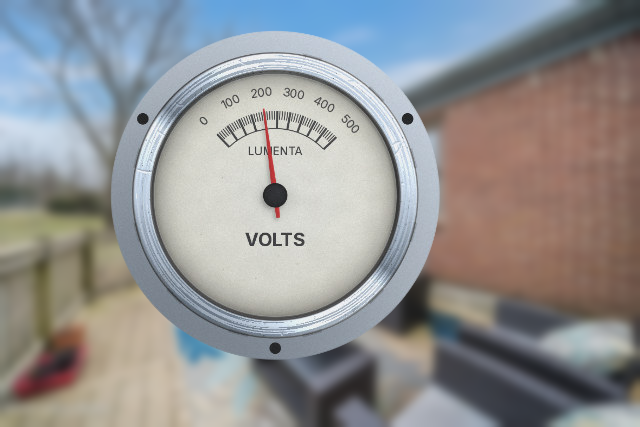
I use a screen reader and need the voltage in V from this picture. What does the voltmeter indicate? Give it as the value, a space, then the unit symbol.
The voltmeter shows 200 V
